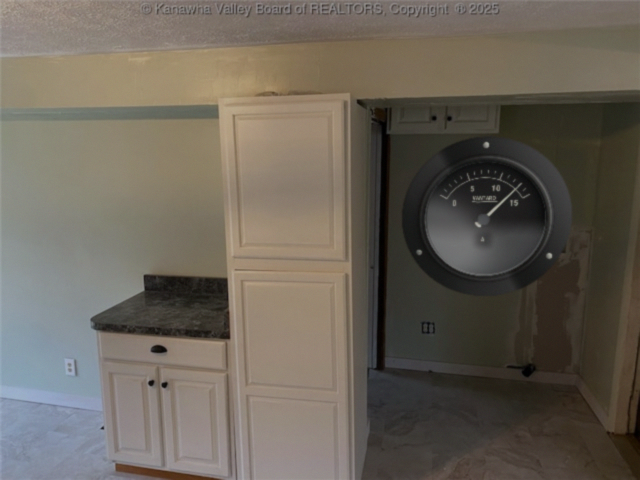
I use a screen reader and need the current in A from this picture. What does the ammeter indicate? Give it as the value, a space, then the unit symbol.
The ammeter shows 13 A
